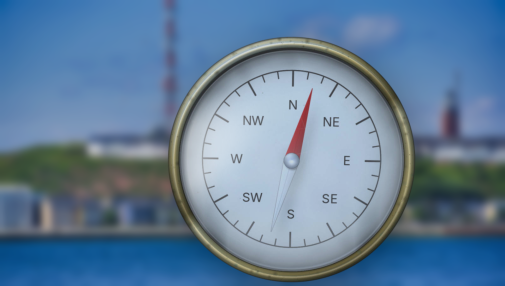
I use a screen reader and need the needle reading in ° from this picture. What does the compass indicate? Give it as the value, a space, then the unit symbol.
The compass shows 15 °
